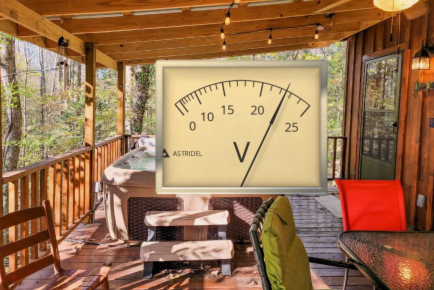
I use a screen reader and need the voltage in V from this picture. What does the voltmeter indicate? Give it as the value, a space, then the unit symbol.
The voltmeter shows 22.5 V
